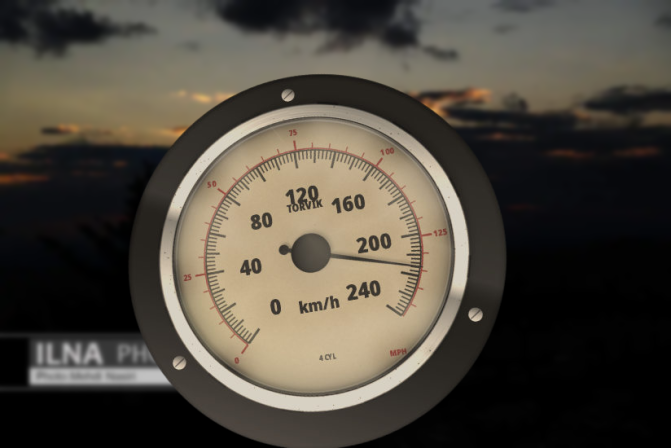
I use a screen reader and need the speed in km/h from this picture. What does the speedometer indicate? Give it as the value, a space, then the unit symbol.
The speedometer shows 216 km/h
